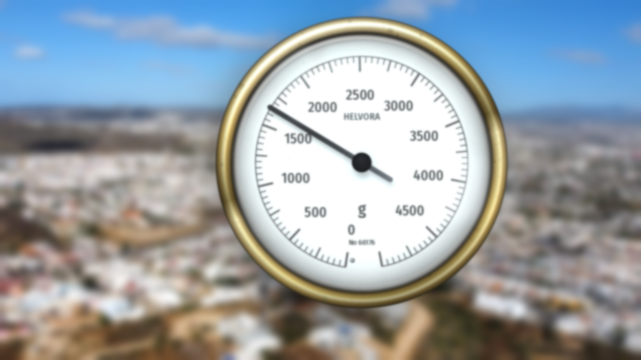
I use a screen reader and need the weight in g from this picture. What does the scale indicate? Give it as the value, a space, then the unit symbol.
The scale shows 1650 g
